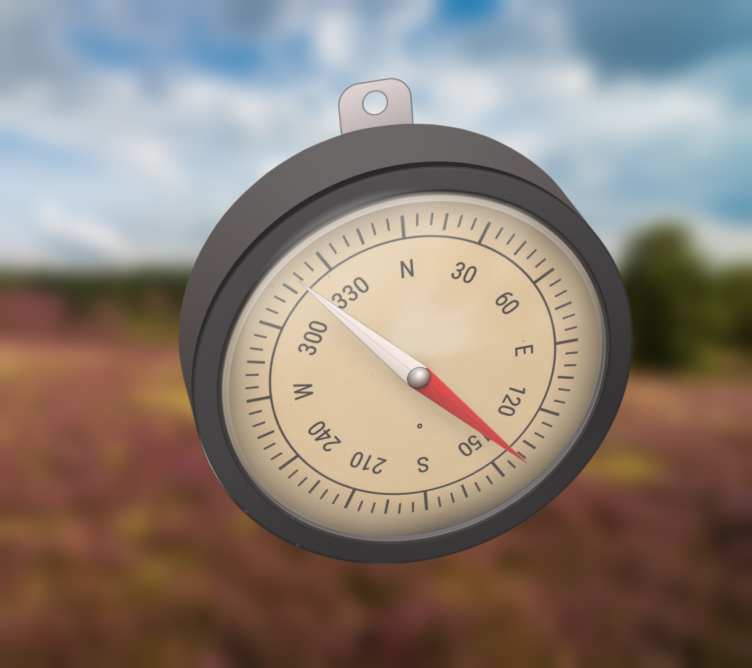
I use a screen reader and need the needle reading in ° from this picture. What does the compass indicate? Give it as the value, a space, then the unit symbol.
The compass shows 140 °
